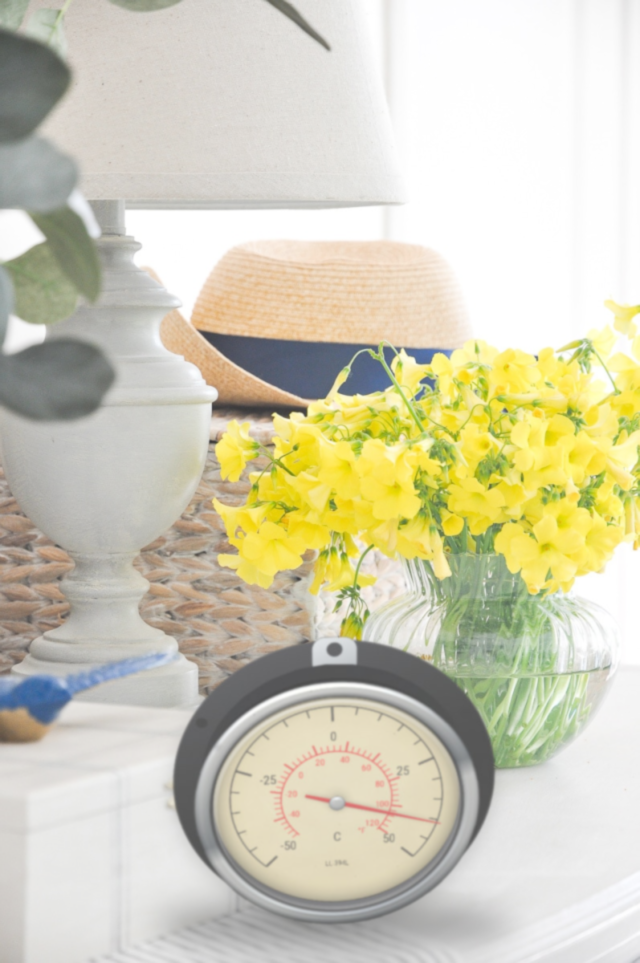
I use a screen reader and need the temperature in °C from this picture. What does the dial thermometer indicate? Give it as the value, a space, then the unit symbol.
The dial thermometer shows 40 °C
